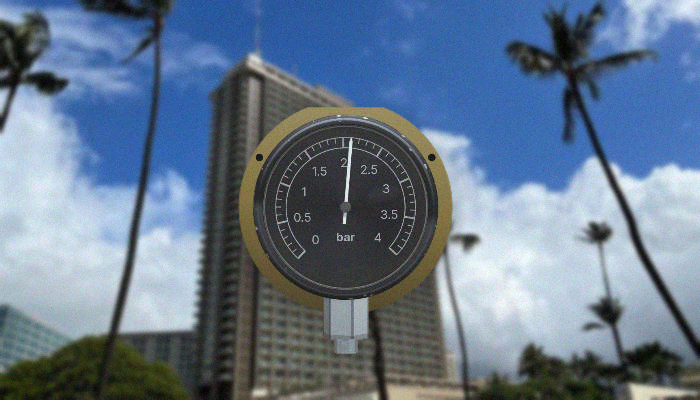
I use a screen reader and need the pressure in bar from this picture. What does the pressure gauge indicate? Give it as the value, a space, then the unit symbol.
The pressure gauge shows 2.1 bar
